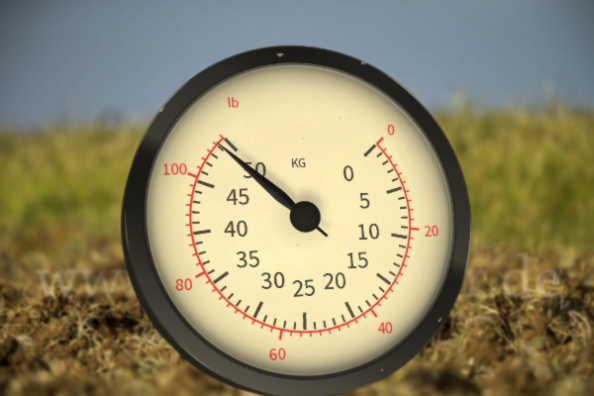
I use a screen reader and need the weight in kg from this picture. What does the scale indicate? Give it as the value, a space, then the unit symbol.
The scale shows 49 kg
